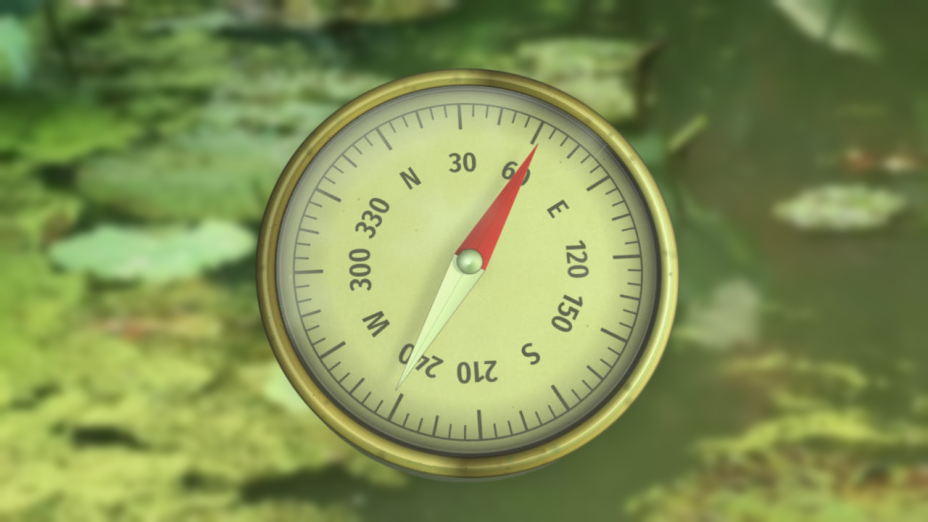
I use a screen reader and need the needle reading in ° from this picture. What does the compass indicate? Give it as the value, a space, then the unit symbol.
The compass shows 62.5 °
